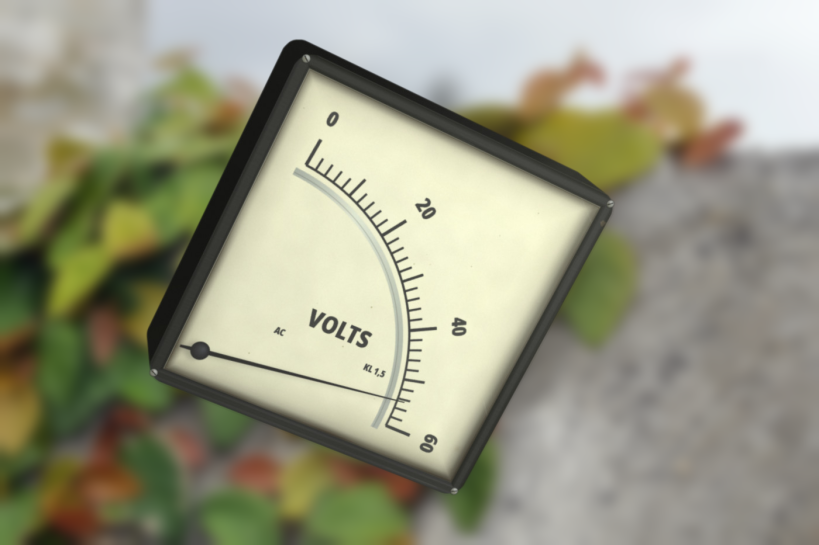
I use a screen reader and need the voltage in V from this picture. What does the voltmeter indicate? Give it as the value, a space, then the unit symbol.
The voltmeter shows 54 V
